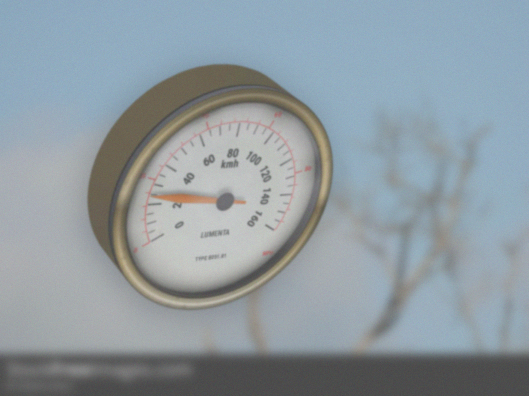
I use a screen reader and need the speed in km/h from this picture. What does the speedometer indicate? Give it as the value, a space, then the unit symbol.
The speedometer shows 25 km/h
